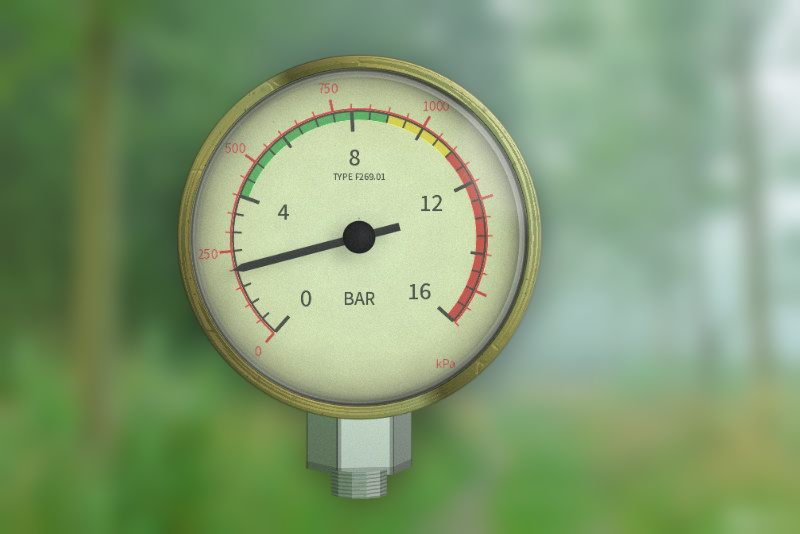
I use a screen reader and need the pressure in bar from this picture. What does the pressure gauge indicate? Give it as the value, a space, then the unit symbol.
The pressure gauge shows 2 bar
